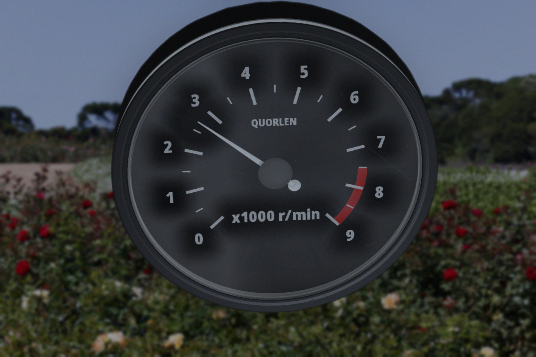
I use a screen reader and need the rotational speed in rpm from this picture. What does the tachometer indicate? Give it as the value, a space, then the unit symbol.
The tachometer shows 2750 rpm
